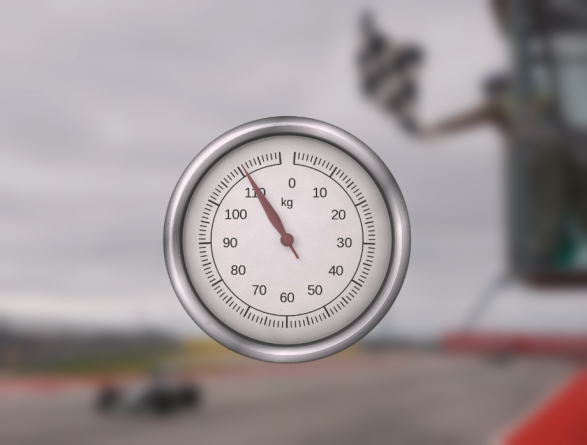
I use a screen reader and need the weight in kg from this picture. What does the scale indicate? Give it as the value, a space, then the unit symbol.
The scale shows 111 kg
